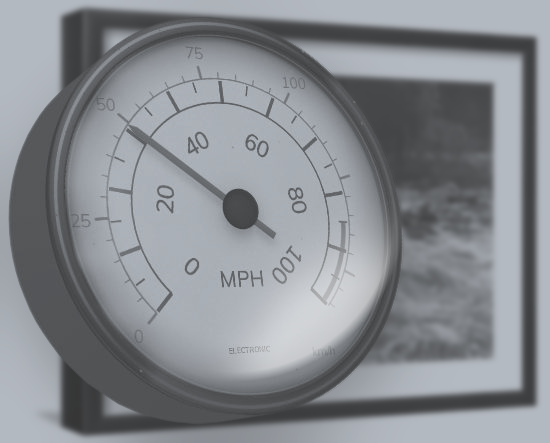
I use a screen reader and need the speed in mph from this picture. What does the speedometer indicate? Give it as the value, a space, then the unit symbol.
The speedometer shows 30 mph
